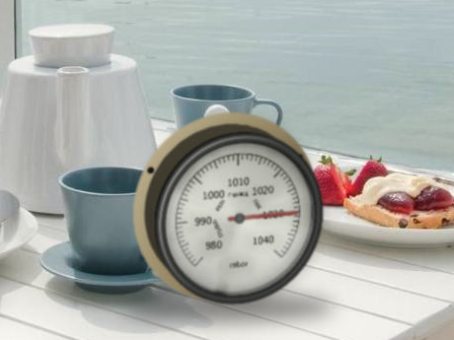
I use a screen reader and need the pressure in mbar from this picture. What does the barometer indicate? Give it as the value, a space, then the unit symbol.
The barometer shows 1030 mbar
